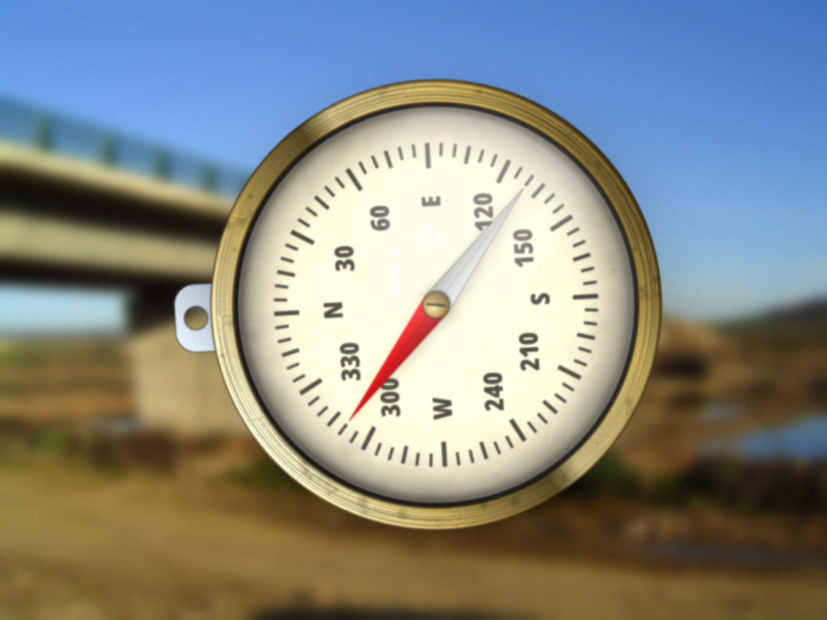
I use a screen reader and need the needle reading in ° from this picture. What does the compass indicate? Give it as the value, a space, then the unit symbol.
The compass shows 310 °
